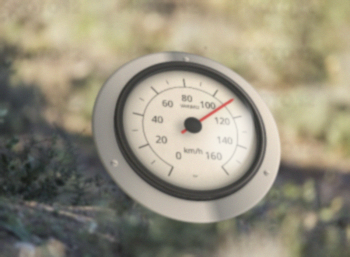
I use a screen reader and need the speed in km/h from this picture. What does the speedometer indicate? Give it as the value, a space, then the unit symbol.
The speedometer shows 110 km/h
